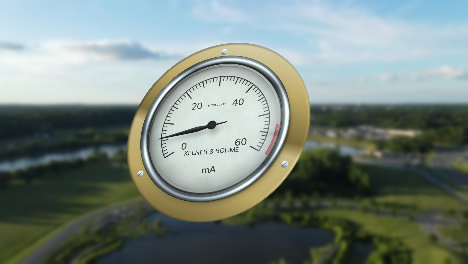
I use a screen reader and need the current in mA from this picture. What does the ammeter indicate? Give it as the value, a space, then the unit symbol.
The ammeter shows 5 mA
